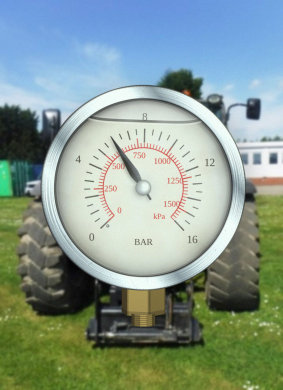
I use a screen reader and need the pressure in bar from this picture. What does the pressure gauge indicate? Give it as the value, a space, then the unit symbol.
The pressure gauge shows 6 bar
